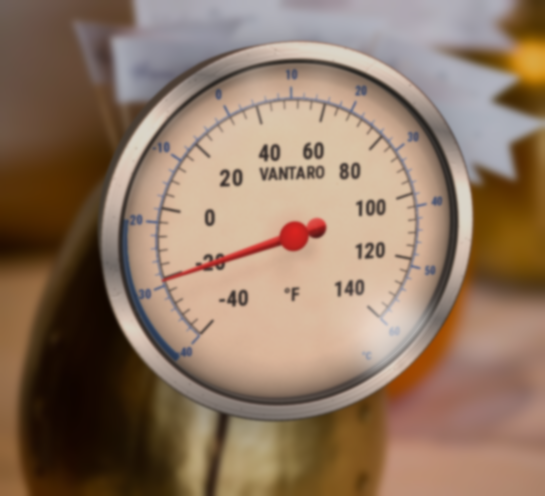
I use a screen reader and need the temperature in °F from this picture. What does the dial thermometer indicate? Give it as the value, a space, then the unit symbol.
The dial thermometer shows -20 °F
